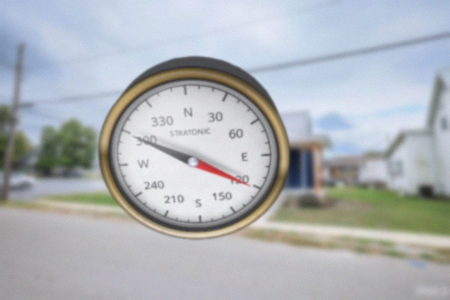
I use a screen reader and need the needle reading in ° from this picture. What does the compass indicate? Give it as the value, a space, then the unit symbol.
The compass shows 120 °
